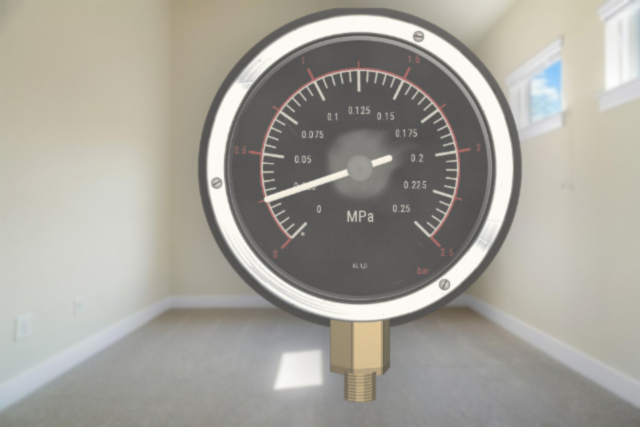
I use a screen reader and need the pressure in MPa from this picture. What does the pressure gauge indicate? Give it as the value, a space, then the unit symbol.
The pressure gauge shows 0.025 MPa
